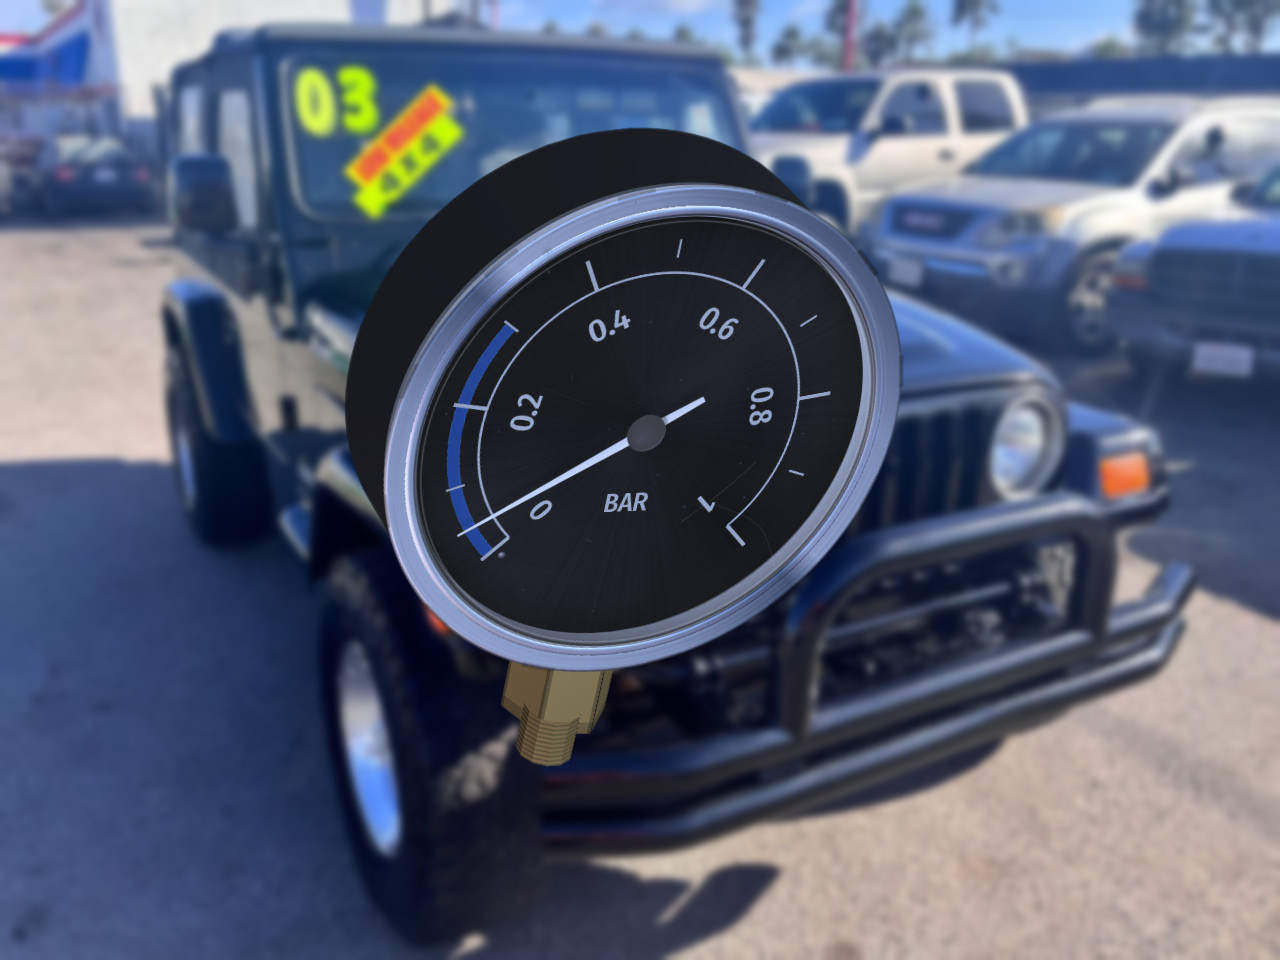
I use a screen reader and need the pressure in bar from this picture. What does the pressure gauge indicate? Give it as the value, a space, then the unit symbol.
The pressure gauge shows 0.05 bar
